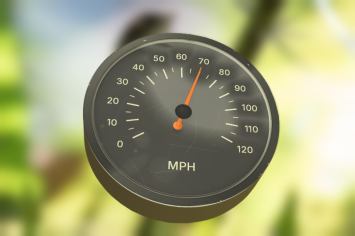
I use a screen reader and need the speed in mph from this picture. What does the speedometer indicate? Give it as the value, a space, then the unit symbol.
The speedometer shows 70 mph
